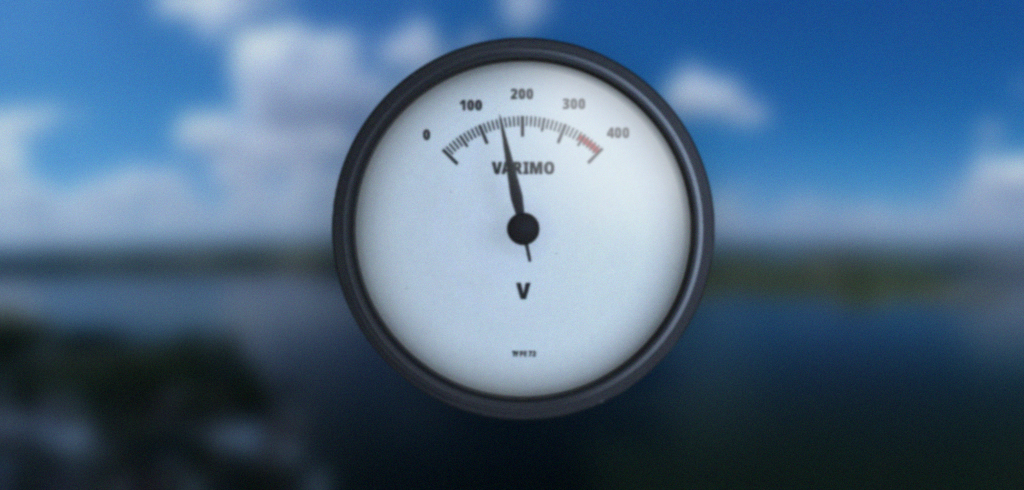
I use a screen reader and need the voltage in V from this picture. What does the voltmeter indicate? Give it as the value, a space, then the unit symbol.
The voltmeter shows 150 V
